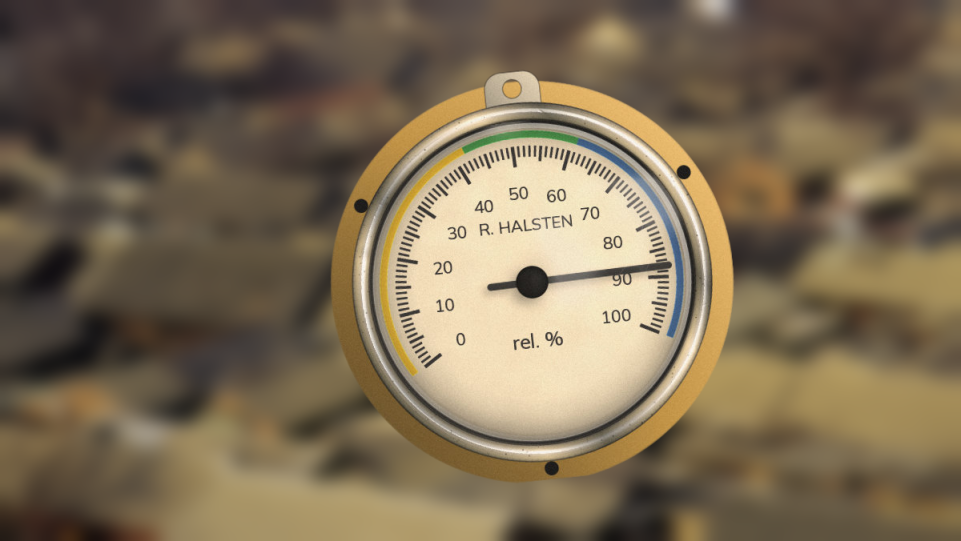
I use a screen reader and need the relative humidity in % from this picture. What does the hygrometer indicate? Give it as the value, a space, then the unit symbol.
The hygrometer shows 88 %
